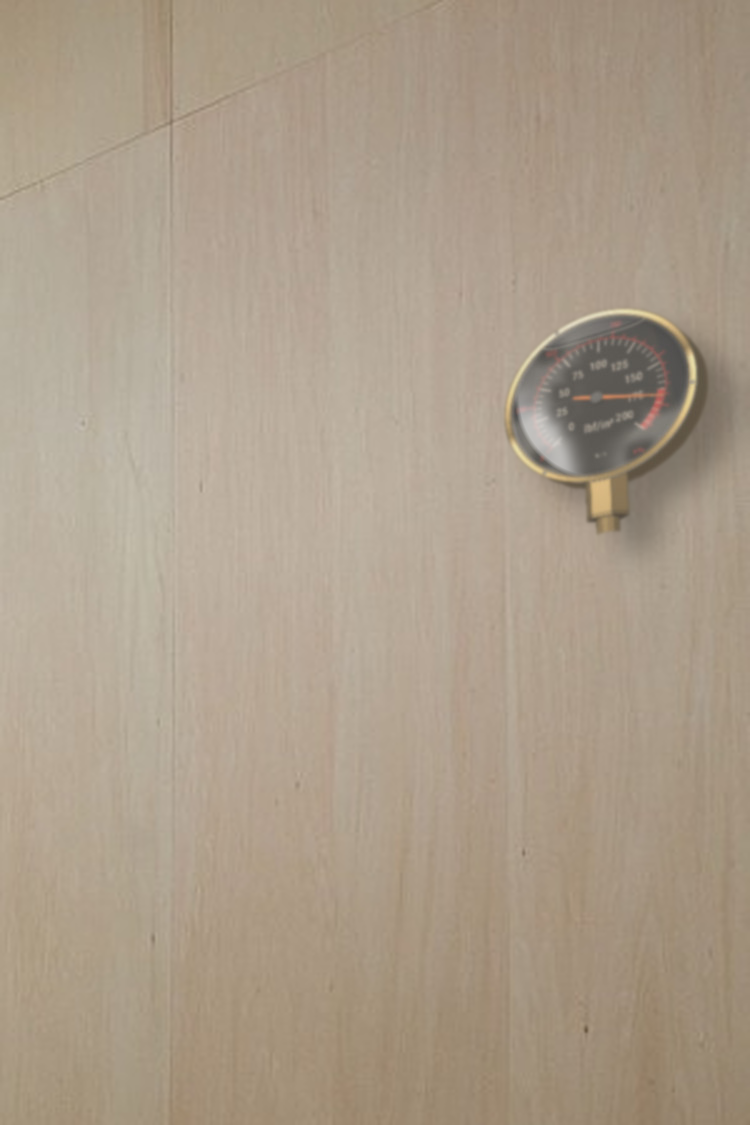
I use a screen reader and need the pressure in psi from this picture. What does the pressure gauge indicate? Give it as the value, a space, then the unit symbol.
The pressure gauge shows 175 psi
